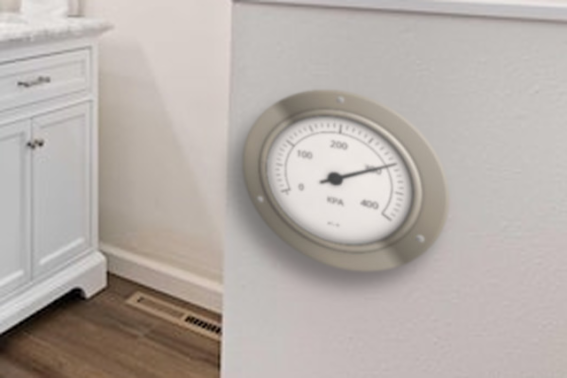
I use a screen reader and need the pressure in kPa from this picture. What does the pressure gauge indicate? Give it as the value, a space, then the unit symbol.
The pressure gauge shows 300 kPa
